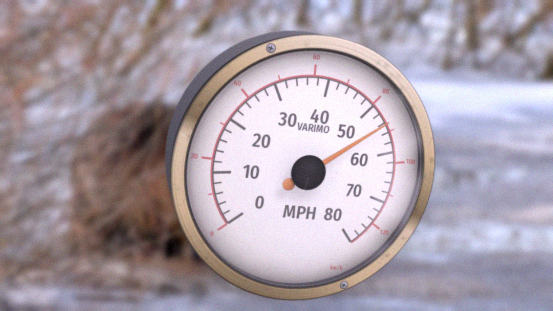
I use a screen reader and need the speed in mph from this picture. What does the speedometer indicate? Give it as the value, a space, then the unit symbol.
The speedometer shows 54 mph
